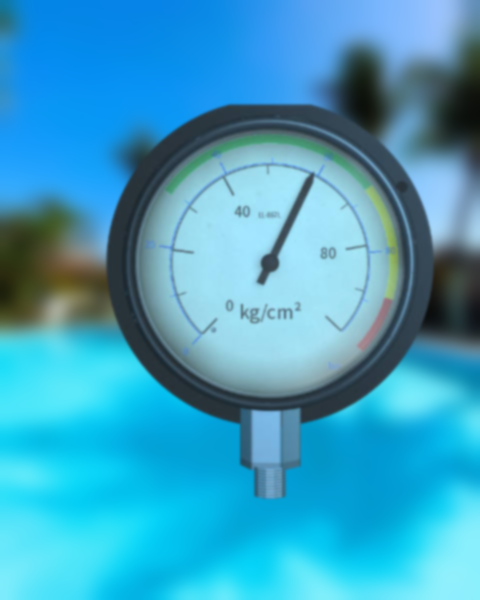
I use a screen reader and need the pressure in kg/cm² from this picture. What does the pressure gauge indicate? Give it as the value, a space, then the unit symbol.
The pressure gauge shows 60 kg/cm²
